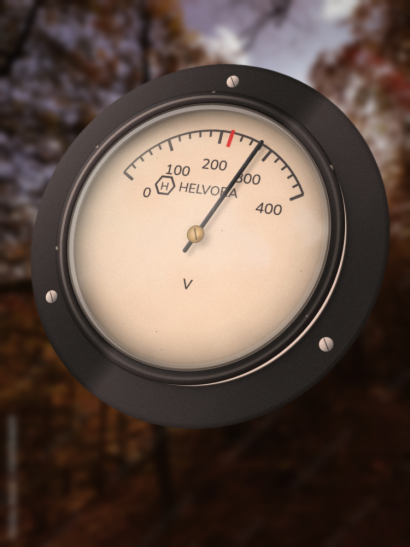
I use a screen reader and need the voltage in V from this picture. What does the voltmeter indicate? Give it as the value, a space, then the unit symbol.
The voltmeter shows 280 V
